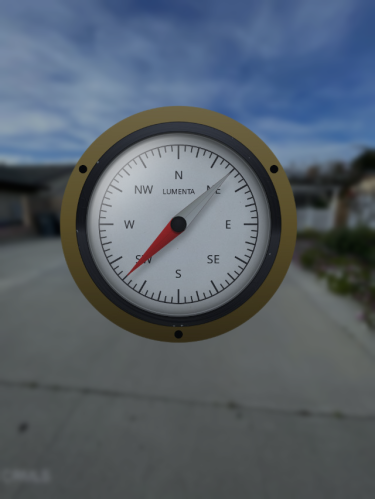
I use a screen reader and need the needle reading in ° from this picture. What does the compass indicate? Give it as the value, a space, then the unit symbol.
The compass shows 225 °
